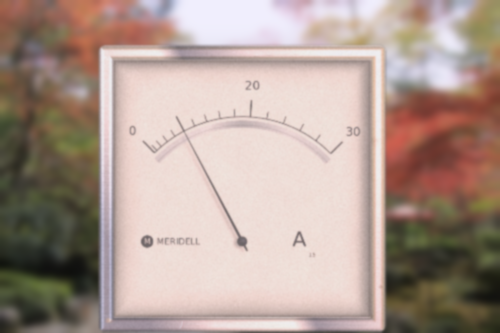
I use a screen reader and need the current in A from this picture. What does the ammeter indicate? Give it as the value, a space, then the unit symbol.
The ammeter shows 10 A
